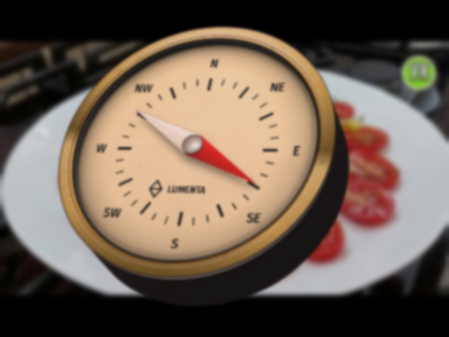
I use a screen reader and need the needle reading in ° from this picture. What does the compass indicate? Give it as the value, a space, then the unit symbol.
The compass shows 120 °
